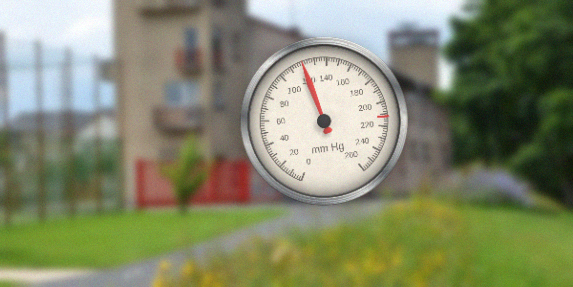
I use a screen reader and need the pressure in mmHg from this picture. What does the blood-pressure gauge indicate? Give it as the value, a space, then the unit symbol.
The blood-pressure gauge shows 120 mmHg
